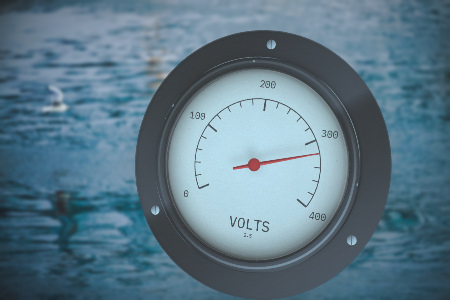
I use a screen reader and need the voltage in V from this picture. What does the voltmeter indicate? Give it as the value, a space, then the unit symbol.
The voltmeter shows 320 V
